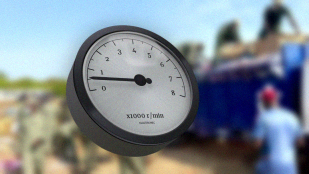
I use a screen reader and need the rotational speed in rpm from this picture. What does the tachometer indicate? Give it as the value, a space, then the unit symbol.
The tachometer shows 500 rpm
